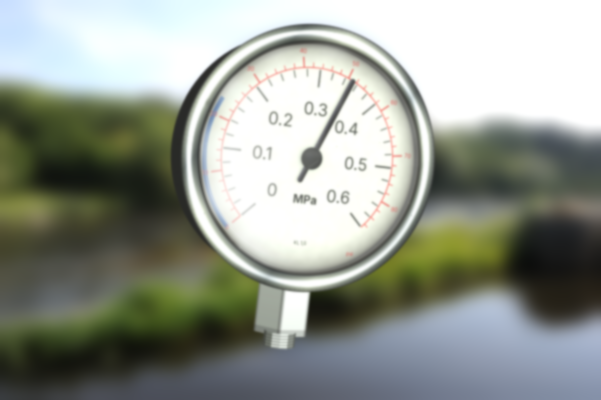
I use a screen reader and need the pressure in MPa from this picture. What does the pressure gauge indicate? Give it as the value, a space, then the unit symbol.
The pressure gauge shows 0.35 MPa
